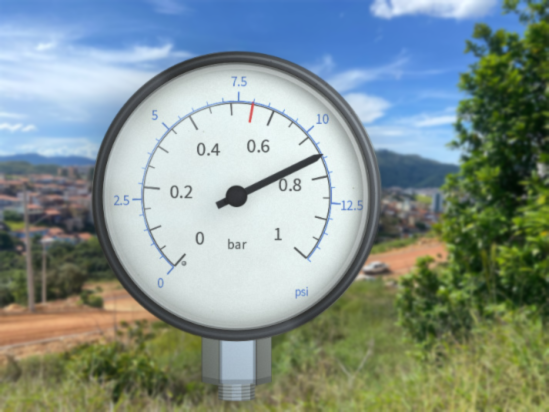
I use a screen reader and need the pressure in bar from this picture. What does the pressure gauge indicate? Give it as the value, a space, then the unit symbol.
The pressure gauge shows 0.75 bar
